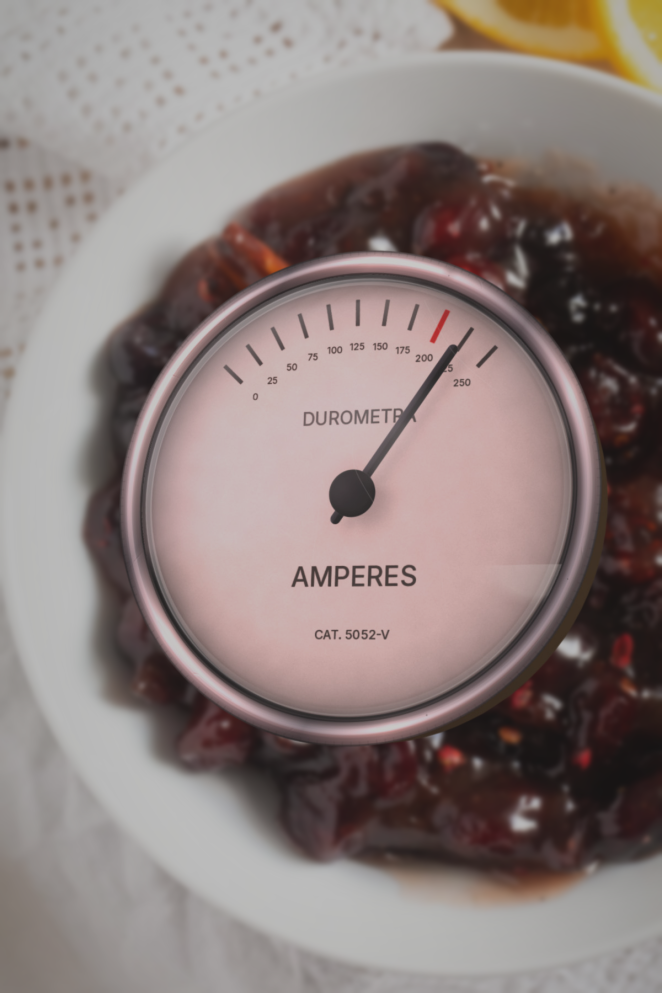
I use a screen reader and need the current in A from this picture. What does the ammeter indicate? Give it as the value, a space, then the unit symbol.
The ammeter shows 225 A
